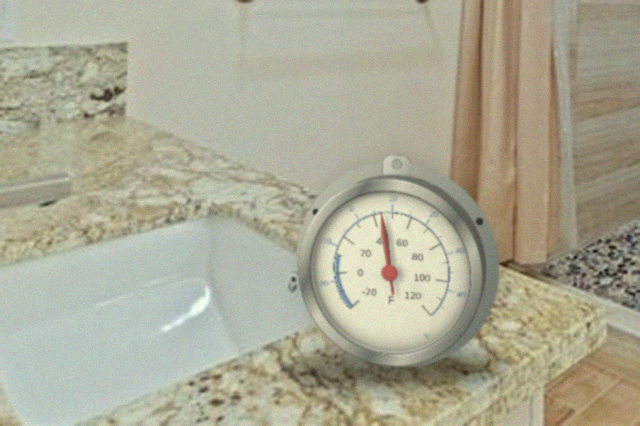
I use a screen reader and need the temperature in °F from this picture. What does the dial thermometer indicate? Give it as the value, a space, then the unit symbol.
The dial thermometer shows 45 °F
